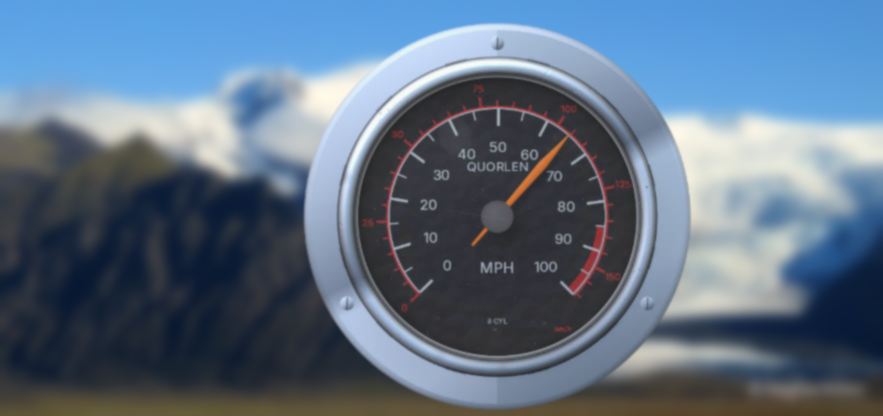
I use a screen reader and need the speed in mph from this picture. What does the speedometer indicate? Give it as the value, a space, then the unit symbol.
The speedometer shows 65 mph
